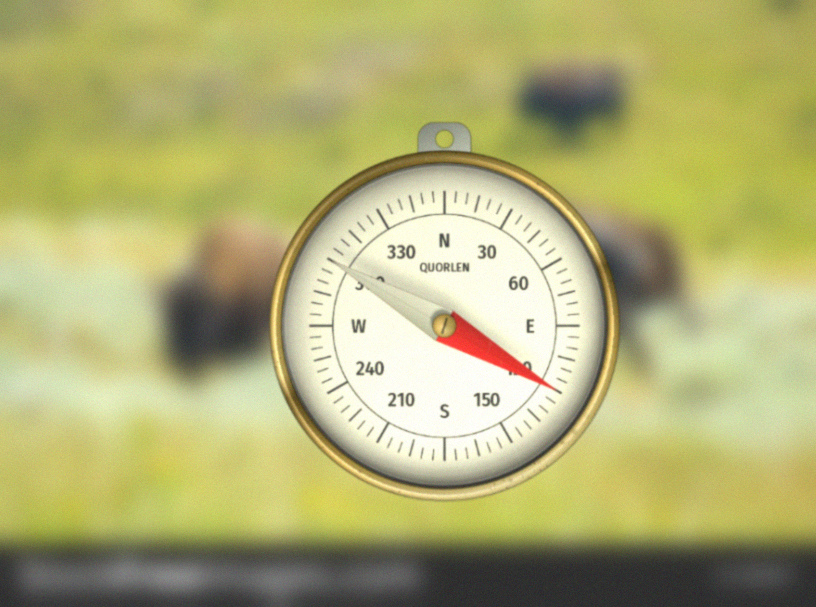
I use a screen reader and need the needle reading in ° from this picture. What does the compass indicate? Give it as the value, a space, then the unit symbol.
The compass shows 120 °
